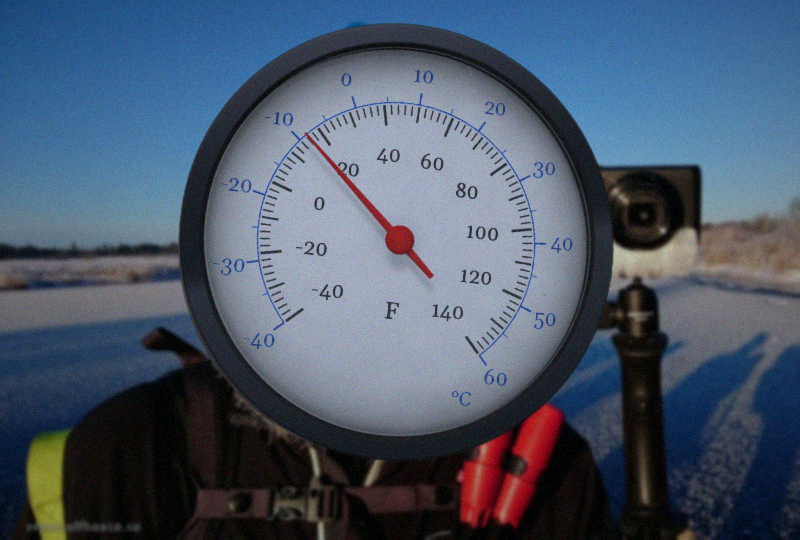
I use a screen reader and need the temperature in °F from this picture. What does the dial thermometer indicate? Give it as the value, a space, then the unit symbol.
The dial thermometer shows 16 °F
